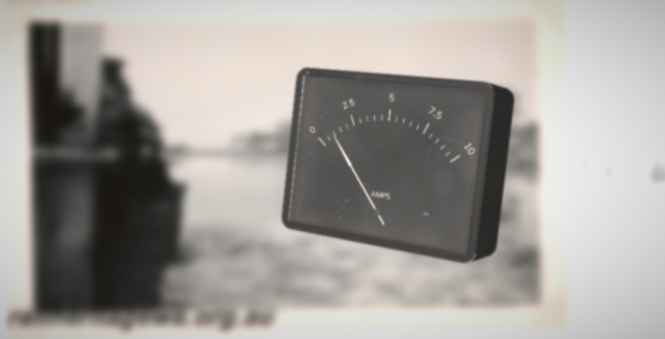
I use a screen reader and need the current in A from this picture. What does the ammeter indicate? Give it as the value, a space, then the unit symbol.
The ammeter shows 1 A
